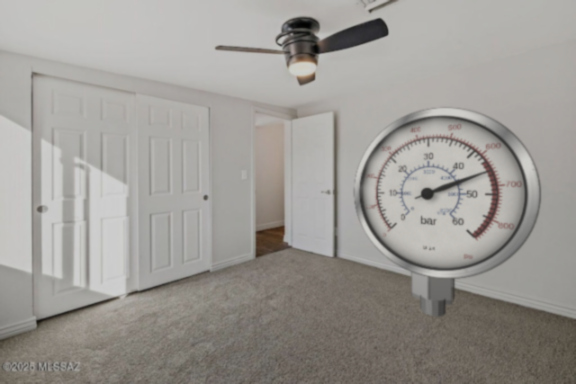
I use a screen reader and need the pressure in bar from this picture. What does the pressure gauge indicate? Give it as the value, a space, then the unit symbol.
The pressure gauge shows 45 bar
